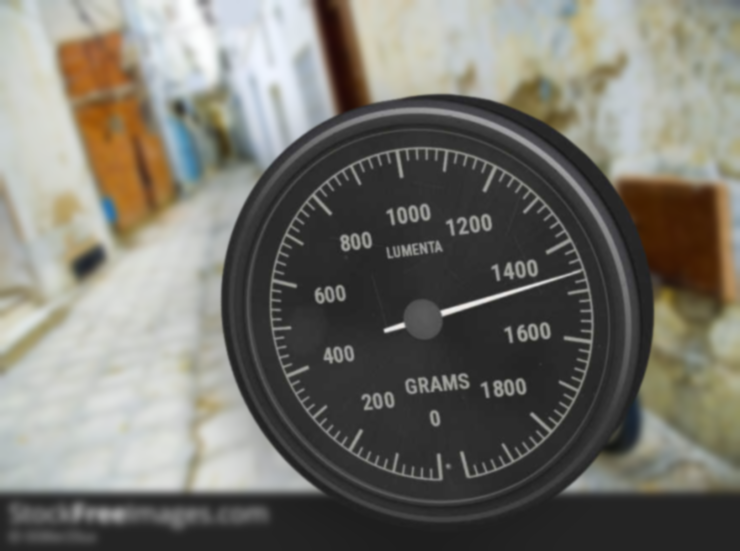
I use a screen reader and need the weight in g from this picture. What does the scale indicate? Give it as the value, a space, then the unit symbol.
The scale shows 1460 g
